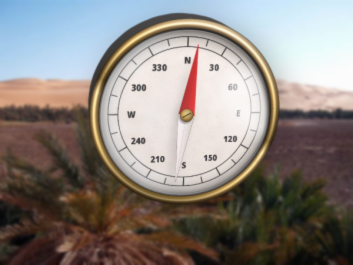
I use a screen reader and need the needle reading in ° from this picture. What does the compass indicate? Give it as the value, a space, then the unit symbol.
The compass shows 7.5 °
